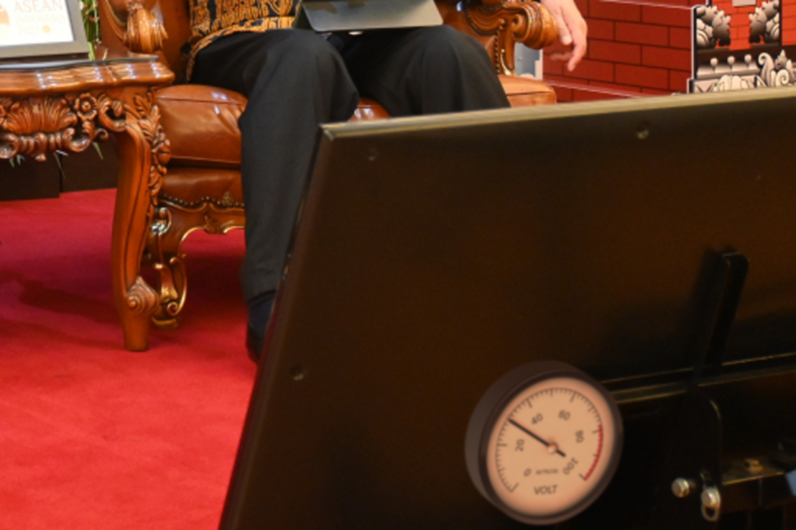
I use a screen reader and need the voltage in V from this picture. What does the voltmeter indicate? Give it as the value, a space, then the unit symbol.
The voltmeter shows 30 V
